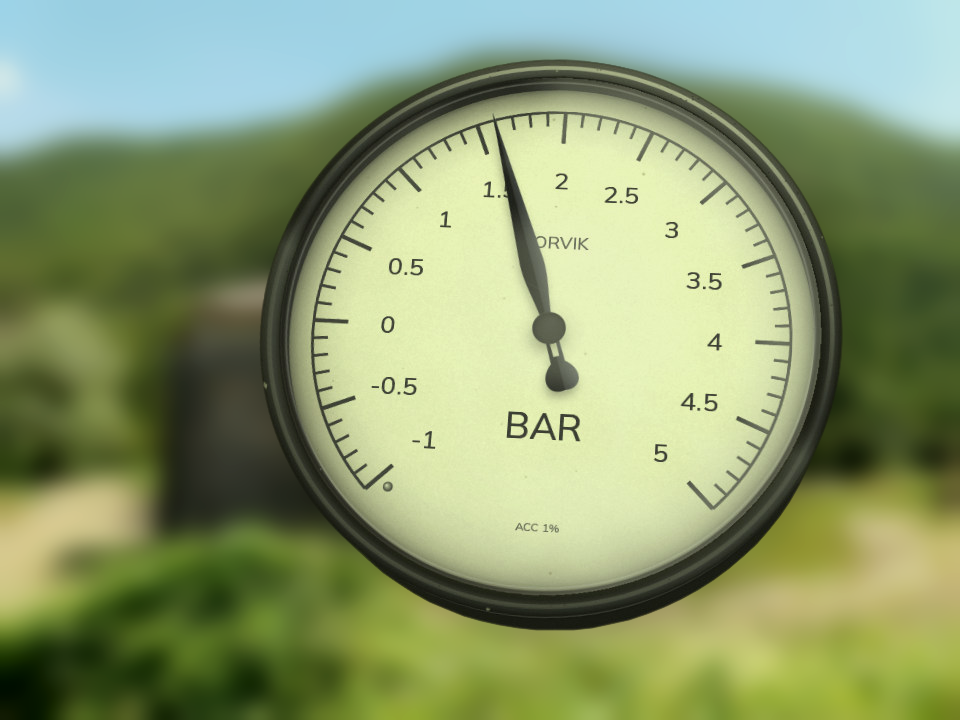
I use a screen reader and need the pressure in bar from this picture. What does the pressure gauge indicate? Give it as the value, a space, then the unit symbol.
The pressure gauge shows 1.6 bar
